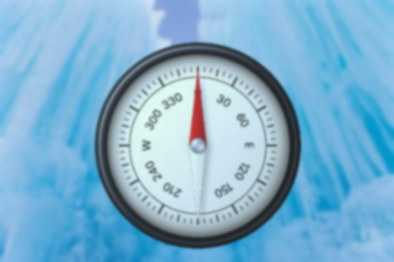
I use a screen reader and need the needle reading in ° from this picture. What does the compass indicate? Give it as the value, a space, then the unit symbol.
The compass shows 0 °
